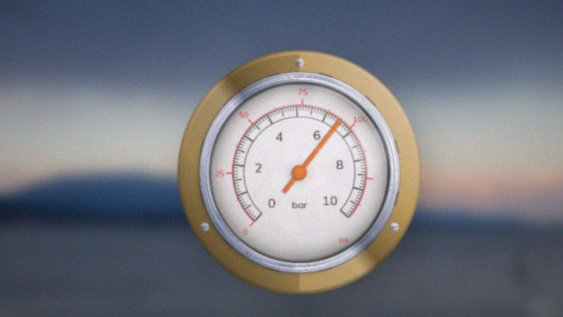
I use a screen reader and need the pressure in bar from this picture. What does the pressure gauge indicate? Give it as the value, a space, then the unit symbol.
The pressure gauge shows 6.5 bar
